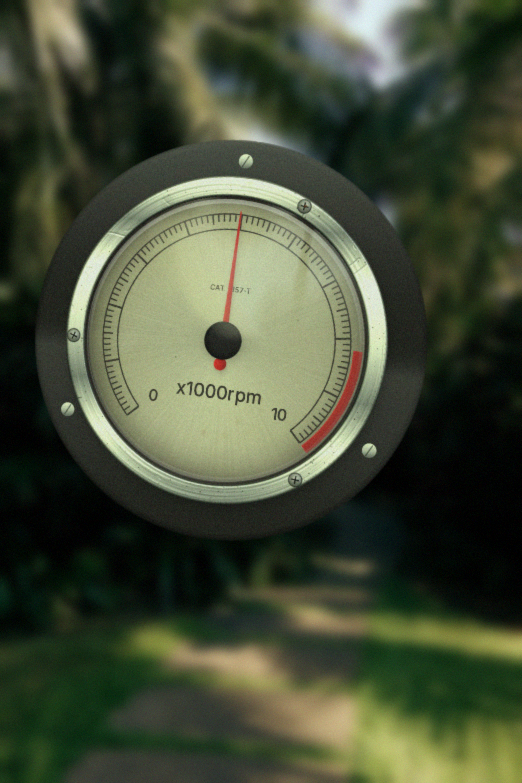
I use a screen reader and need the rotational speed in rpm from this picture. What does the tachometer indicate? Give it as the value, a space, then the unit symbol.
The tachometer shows 5000 rpm
